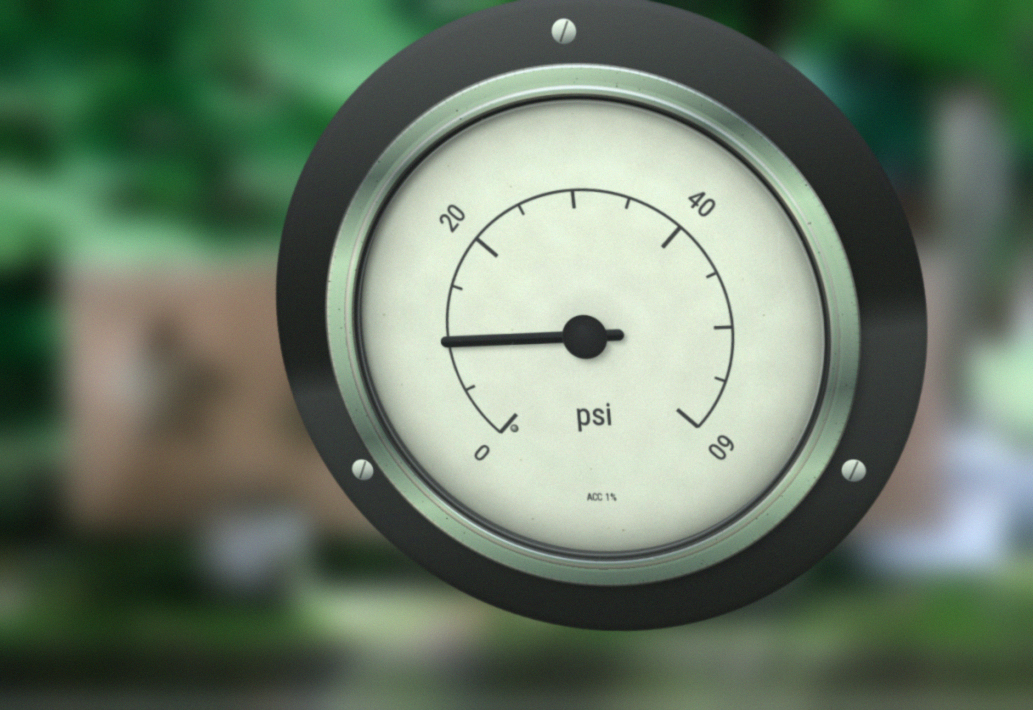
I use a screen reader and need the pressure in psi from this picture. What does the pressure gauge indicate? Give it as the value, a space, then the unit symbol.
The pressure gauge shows 10 psi
